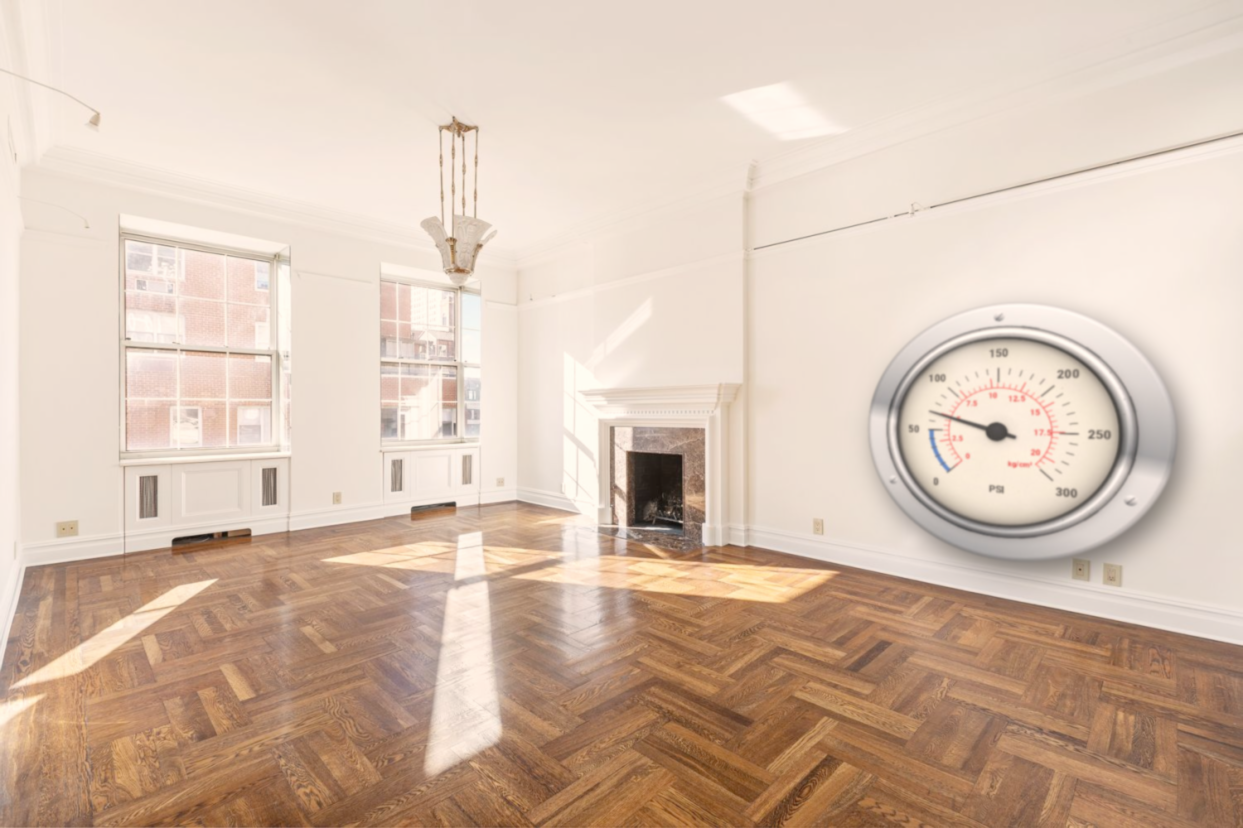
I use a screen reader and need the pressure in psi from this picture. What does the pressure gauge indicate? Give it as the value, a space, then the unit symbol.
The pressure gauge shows 70 psi
